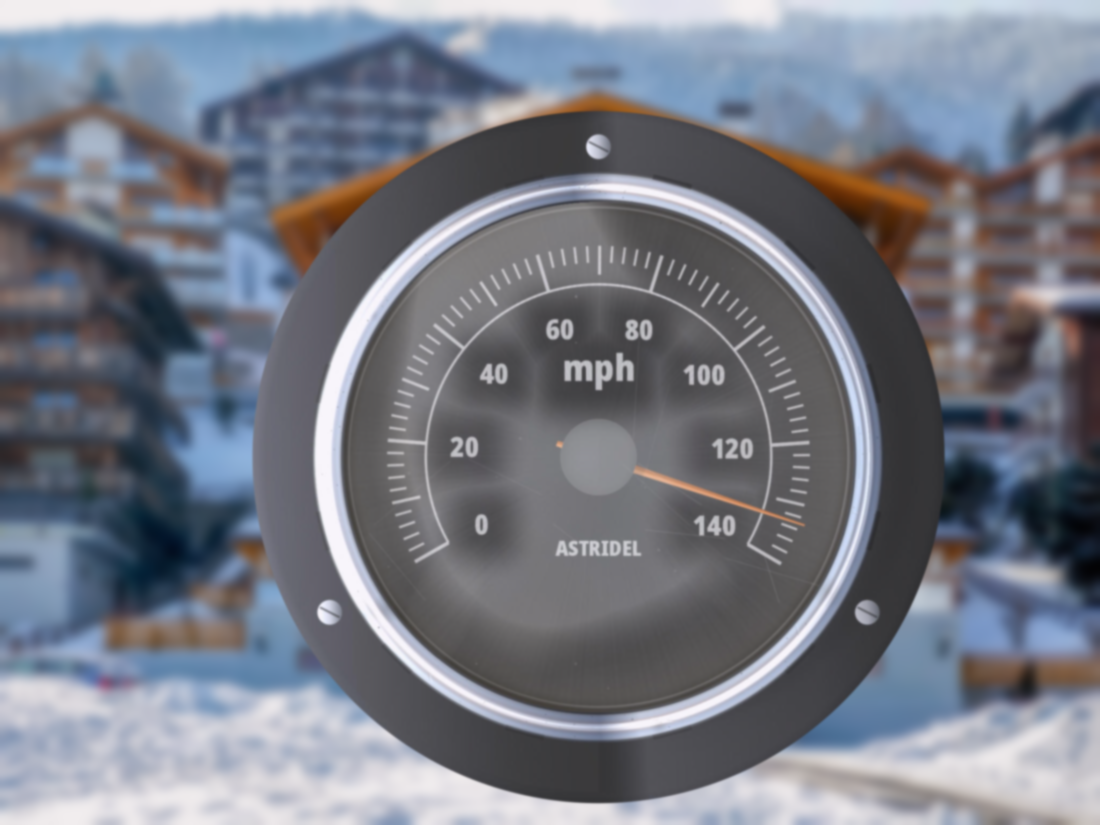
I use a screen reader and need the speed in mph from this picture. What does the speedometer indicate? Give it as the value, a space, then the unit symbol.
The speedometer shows 133 mph
